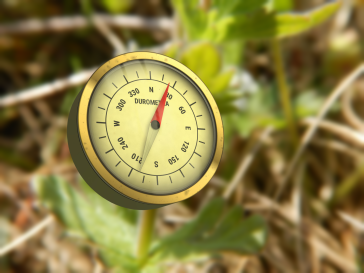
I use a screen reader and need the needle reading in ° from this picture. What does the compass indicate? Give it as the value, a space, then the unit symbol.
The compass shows 22.5 °
